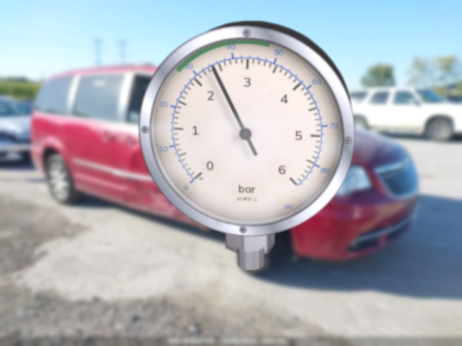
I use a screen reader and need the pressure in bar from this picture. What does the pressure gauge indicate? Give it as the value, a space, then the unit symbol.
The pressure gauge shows 2.4 bar
